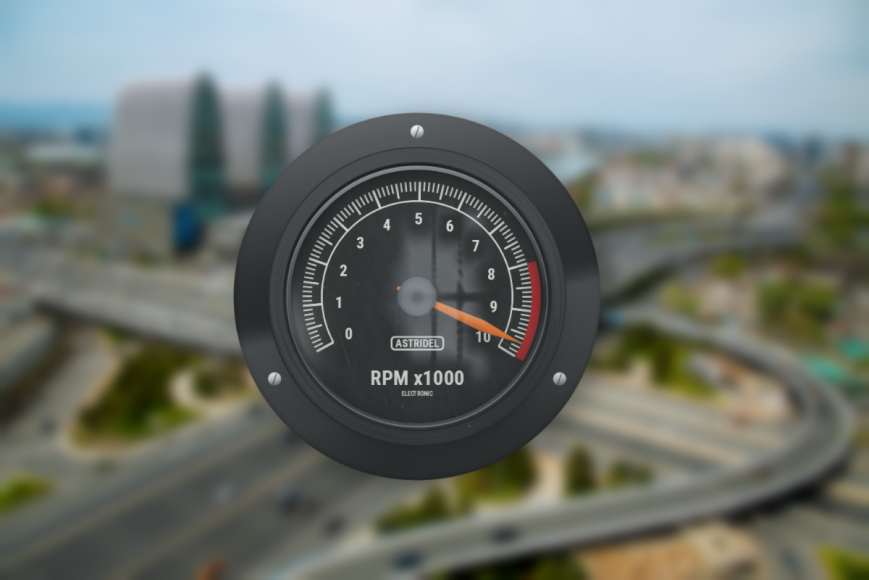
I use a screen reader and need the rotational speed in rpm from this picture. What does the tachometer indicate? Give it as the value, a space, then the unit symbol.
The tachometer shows 9700 rpm
